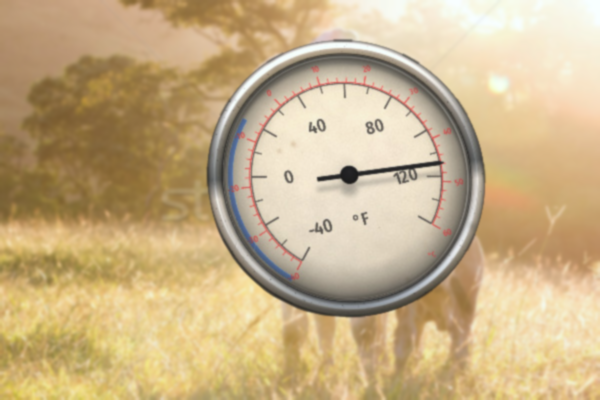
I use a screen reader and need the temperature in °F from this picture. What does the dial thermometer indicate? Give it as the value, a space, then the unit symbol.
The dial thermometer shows 115 °F
